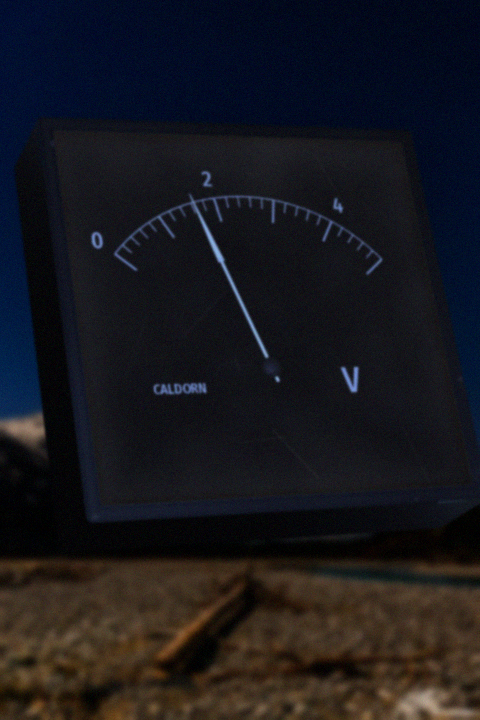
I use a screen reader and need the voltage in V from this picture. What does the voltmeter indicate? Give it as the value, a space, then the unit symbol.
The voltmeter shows 1.6 V
